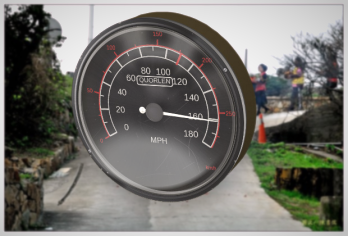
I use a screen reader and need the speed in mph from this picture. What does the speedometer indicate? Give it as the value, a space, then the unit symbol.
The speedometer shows 160 mph
